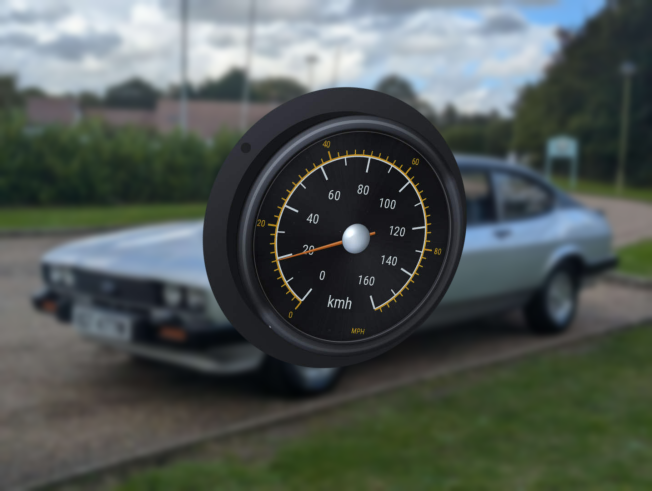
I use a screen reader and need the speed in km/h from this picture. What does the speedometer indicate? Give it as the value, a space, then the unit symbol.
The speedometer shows 20 km/h
